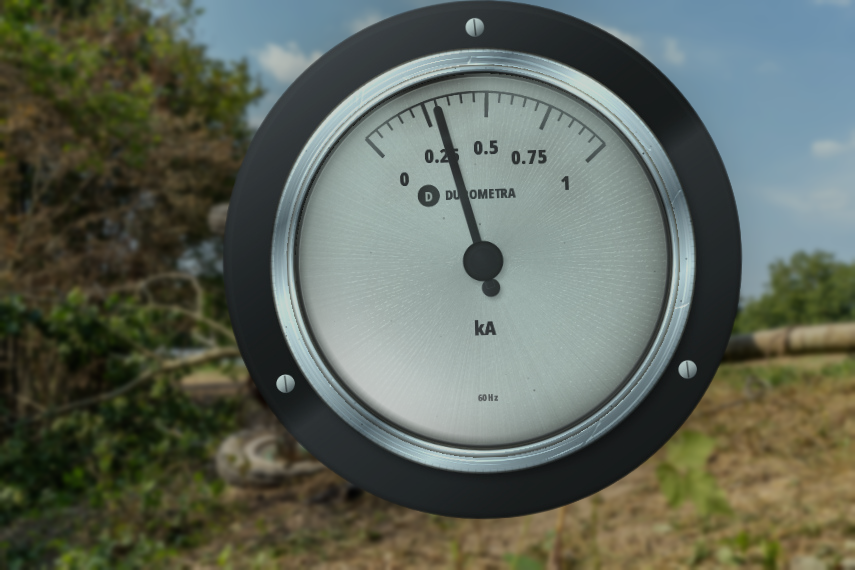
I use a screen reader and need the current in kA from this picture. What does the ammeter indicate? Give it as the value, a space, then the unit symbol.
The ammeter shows 0.3 kA
